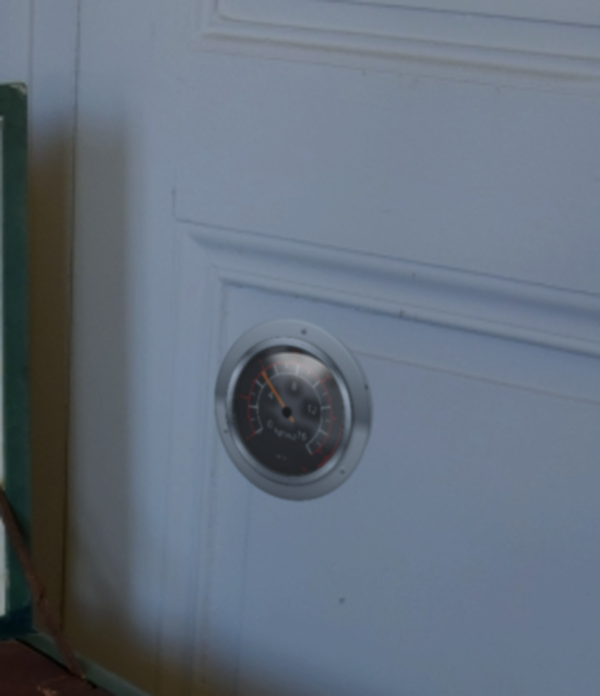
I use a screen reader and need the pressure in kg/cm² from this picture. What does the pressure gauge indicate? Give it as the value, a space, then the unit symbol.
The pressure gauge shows 5 kg/cm²
